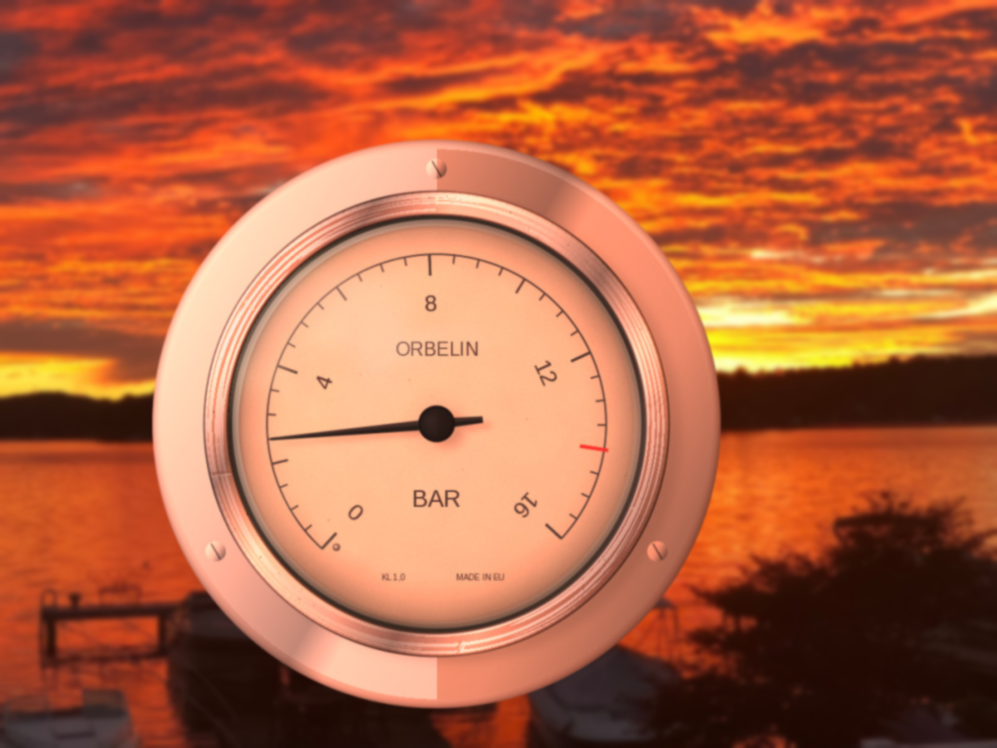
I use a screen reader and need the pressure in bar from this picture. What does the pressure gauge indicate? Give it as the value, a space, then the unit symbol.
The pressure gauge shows 2.5 bar
